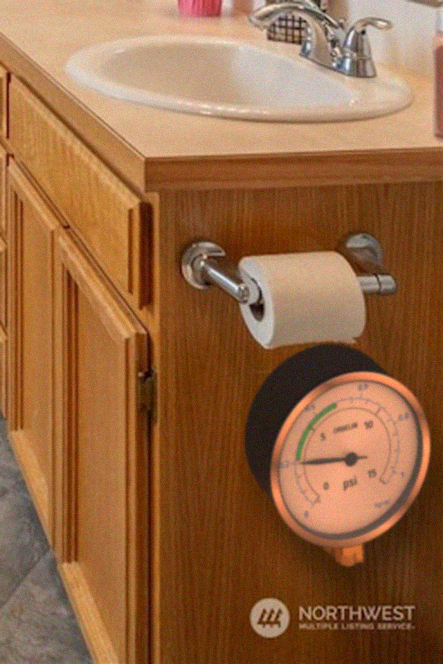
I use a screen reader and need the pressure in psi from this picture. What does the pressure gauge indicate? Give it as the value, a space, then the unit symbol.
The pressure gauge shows 3 psi
